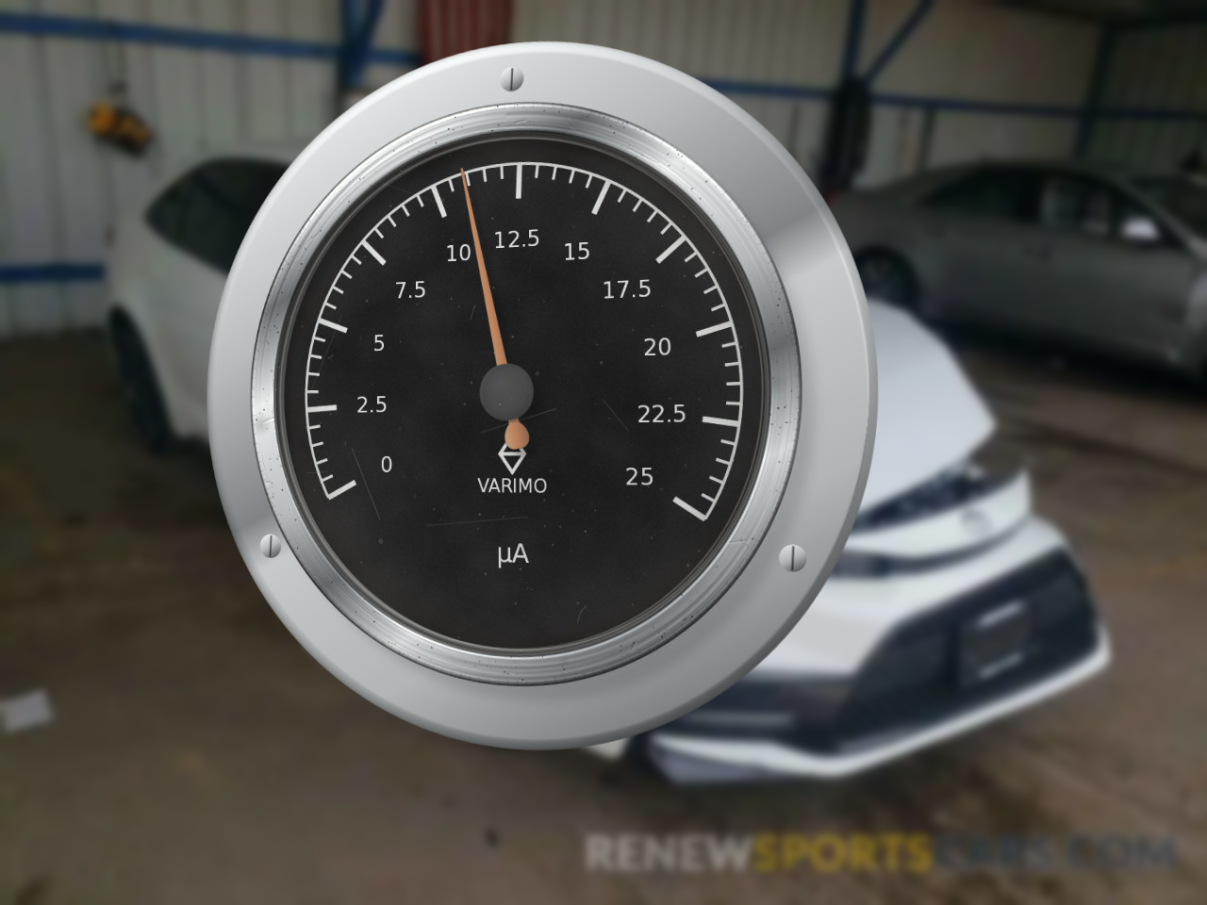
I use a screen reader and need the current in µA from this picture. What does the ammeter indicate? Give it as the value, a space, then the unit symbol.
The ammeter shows 11 µA
